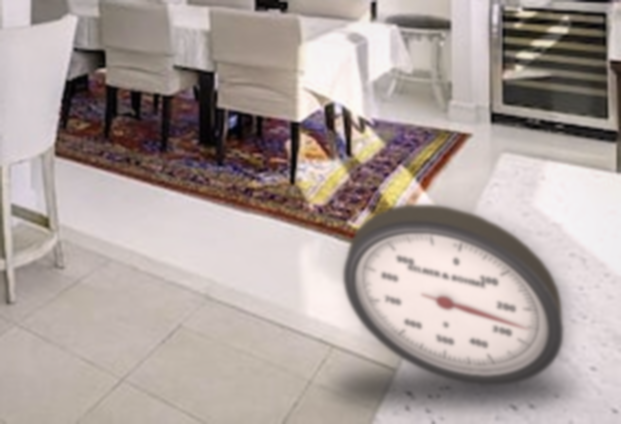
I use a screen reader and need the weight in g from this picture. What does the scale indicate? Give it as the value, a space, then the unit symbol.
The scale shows 250 g
